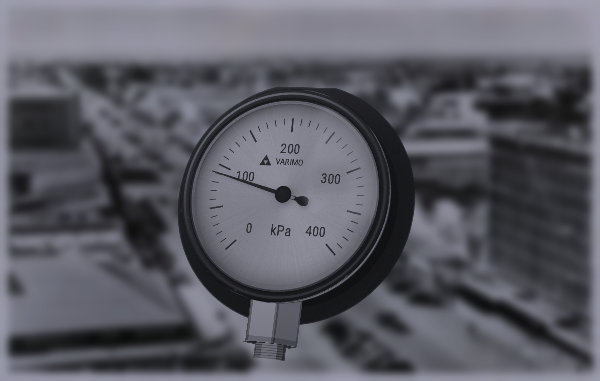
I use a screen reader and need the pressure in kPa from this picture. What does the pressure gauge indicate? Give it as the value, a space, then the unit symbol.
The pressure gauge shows 90 kPa
